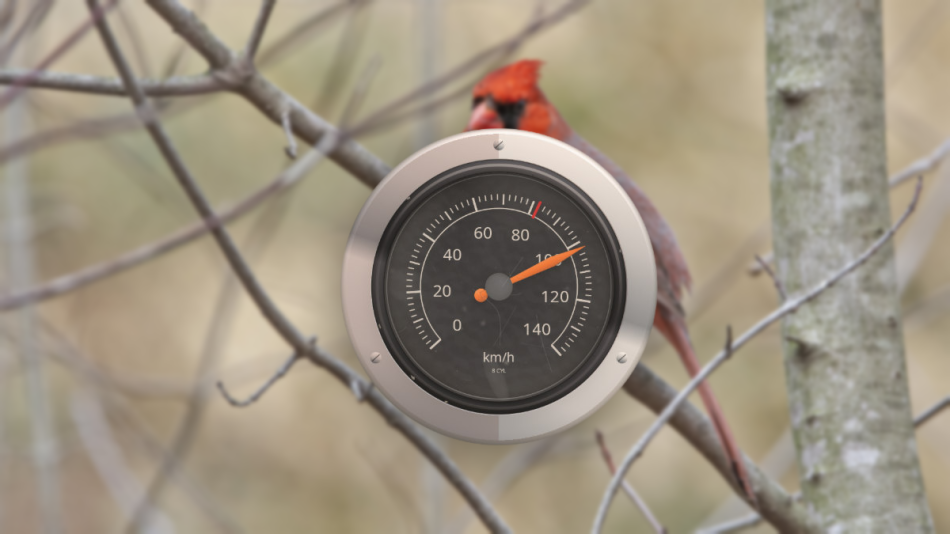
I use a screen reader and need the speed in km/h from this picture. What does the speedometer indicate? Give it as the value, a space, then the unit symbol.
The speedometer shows 102 km/h
